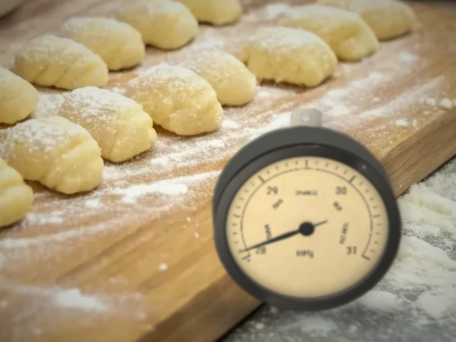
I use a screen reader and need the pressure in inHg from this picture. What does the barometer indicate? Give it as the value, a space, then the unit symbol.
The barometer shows 28.1 inHg
